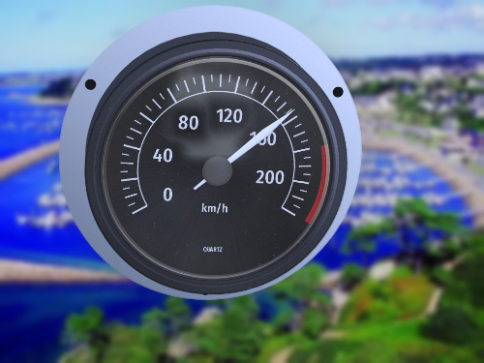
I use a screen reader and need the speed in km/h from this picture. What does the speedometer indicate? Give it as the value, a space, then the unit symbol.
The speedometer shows 155 km/h
